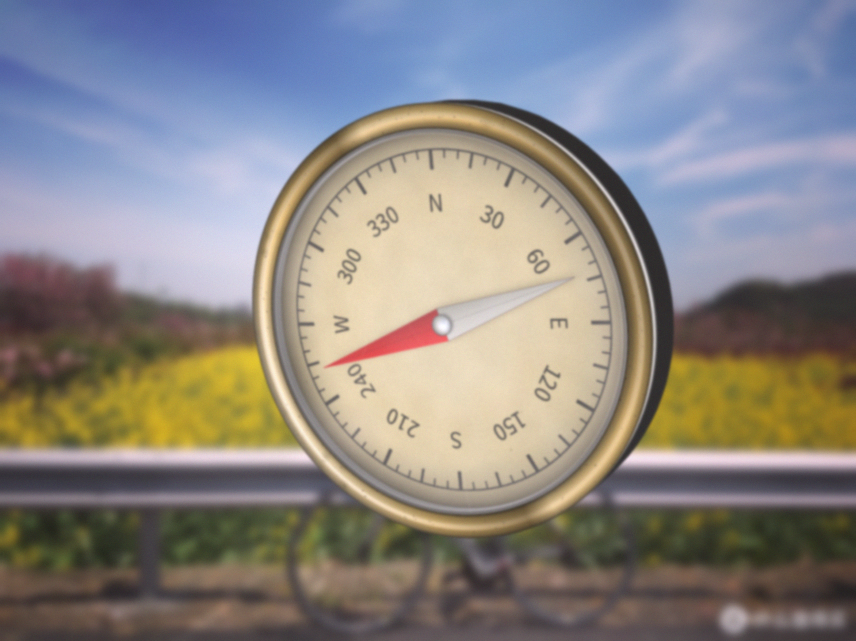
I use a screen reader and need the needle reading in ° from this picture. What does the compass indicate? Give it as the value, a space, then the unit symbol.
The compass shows 252.5 °
